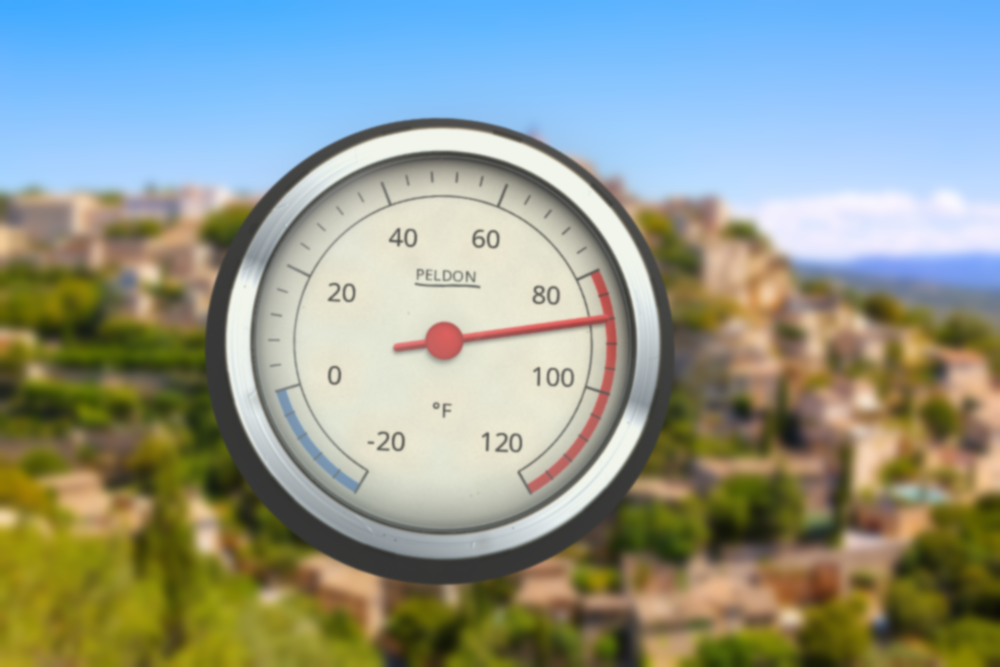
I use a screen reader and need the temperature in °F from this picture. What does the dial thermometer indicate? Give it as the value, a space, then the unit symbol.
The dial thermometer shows 88 °F
